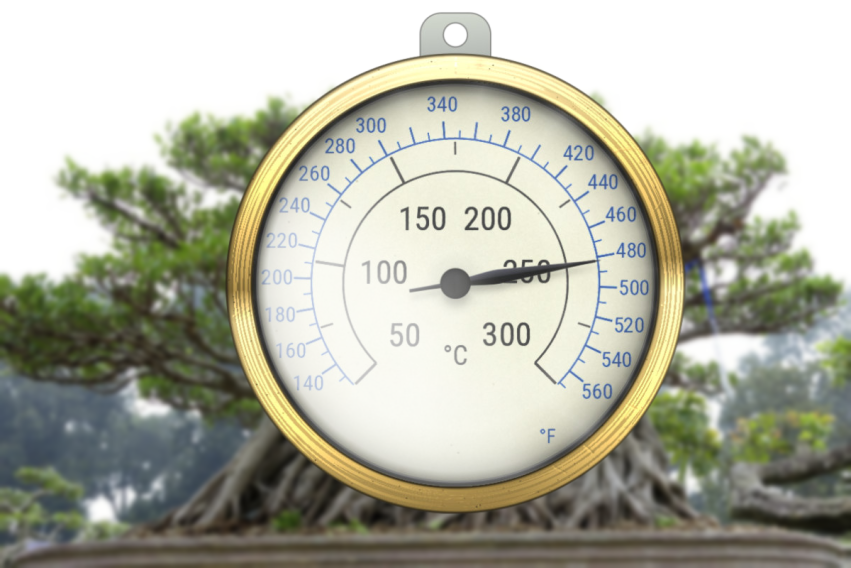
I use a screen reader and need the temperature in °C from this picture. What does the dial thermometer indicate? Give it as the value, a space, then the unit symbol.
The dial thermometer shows 250 °C
